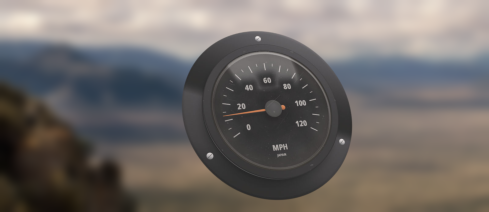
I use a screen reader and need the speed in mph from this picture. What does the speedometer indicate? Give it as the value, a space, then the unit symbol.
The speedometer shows 12.5 mph
